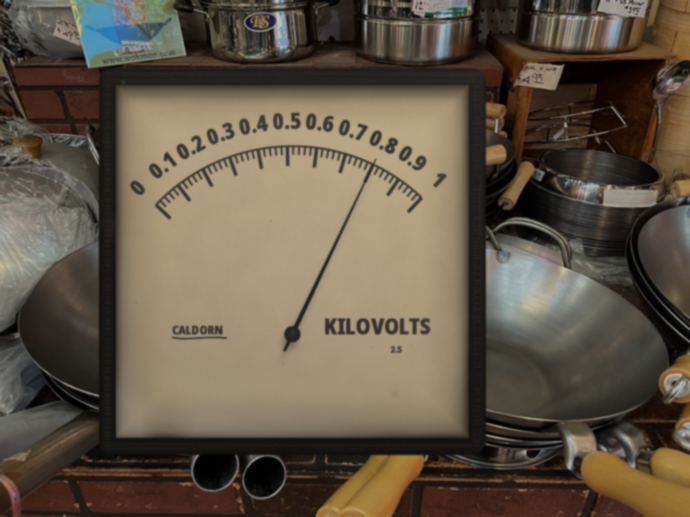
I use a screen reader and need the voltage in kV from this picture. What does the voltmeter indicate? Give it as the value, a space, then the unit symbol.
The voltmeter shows 0.8 kV
